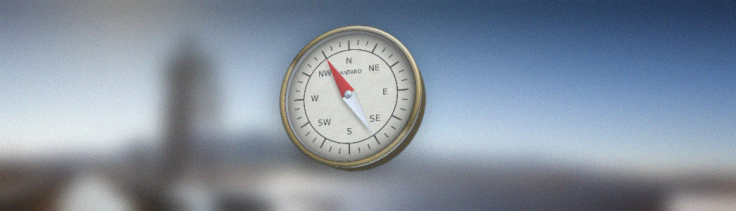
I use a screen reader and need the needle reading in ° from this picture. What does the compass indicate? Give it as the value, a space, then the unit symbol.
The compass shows 330 °
